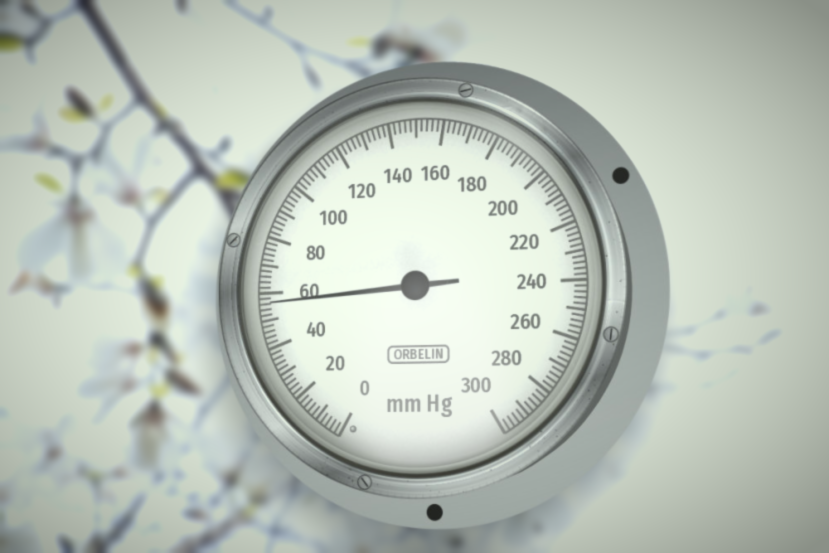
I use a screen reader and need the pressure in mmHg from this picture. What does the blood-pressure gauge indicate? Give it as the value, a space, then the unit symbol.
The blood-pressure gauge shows 56 mmHg
